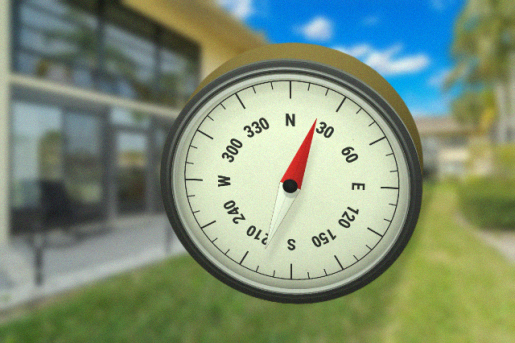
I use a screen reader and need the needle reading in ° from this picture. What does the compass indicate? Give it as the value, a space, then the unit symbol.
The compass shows 20 °
